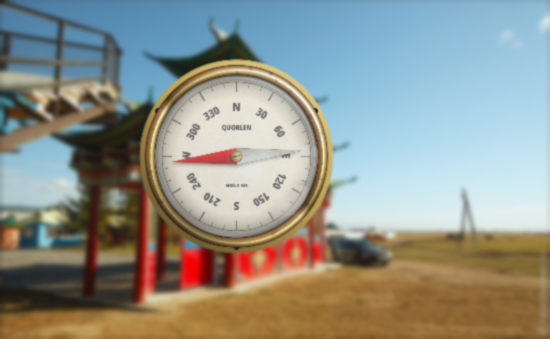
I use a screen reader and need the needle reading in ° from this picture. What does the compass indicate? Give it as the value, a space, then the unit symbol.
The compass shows 265 °
